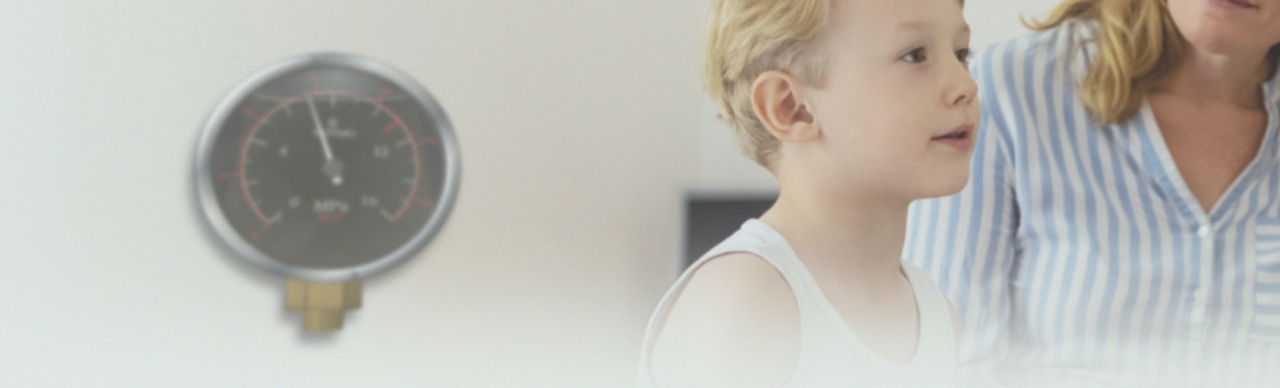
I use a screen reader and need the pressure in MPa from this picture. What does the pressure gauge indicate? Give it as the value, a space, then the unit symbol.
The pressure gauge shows 7 MPa
